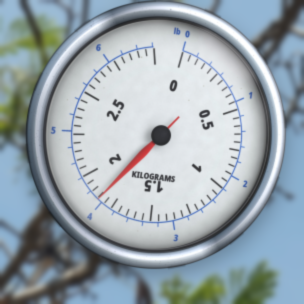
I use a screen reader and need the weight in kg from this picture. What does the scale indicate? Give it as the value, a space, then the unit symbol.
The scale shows 1.85 kg
